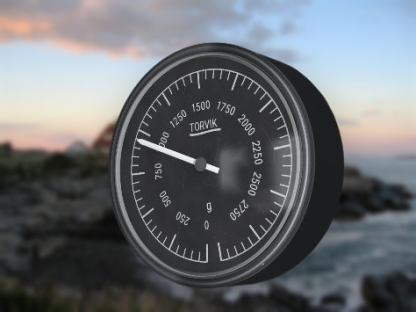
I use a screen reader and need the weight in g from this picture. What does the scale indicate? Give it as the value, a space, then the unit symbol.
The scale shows 950 g
